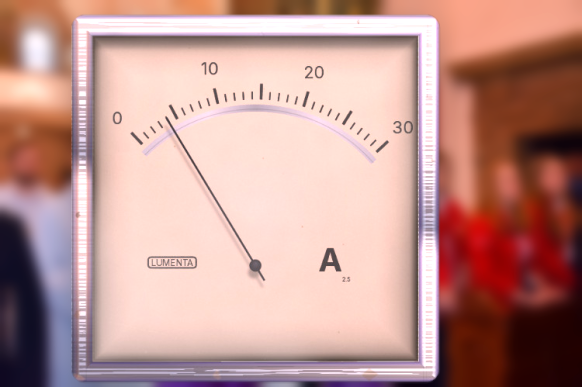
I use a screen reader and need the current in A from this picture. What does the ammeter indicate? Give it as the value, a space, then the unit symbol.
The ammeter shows 4 A
